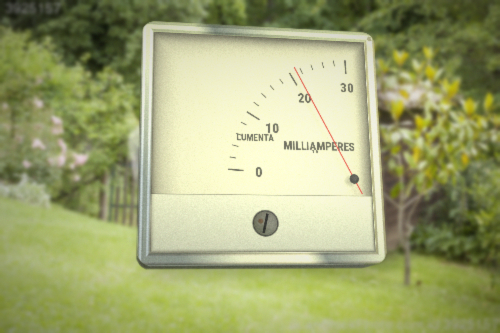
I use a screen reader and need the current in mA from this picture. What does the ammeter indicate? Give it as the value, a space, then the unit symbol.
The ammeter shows 21 mA
